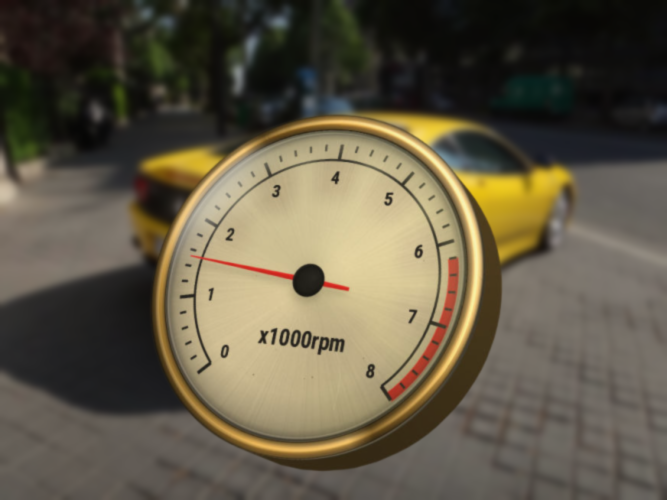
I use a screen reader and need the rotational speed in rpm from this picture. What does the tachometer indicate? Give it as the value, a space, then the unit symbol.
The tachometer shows 1500 rpm
